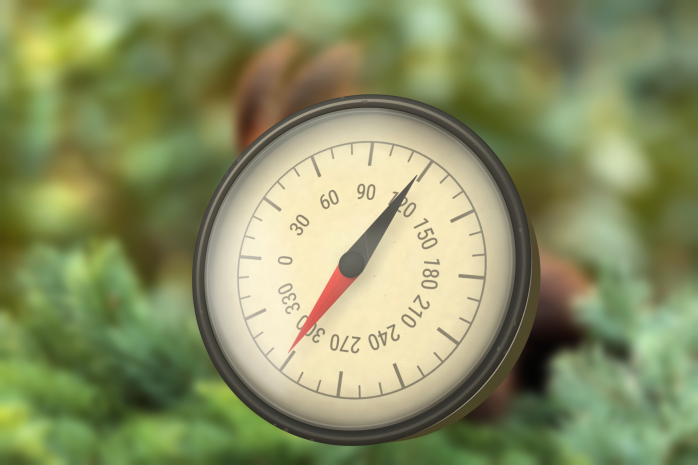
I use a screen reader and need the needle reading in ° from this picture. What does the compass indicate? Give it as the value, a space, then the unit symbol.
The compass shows 300 °
